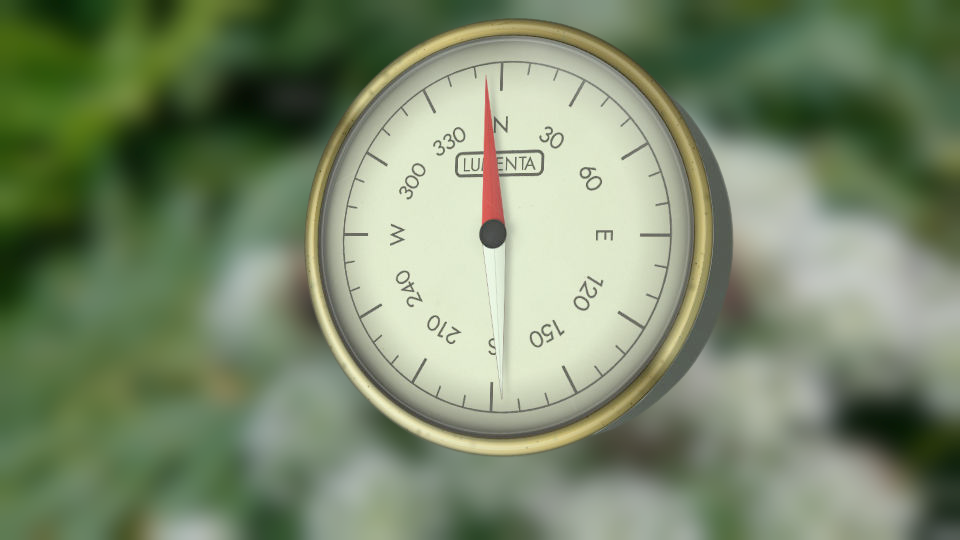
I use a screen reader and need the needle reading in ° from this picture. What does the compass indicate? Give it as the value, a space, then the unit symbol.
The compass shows 355 °
